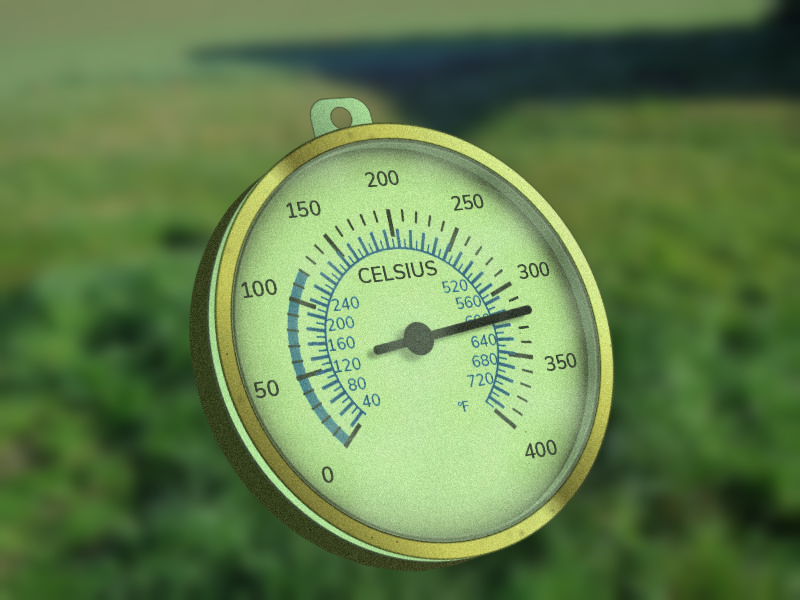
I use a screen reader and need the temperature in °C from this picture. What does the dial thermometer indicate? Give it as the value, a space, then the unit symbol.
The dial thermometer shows 320 °C
